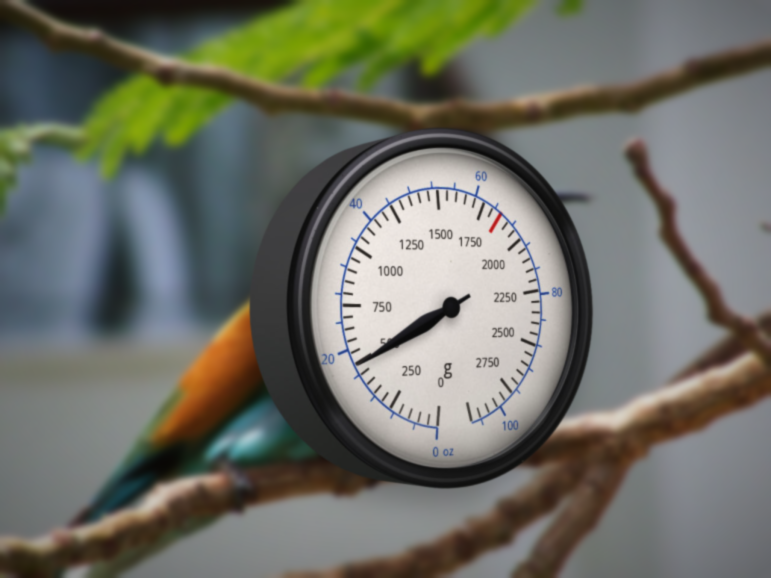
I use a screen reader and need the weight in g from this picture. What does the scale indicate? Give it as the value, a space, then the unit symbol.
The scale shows 500 g
